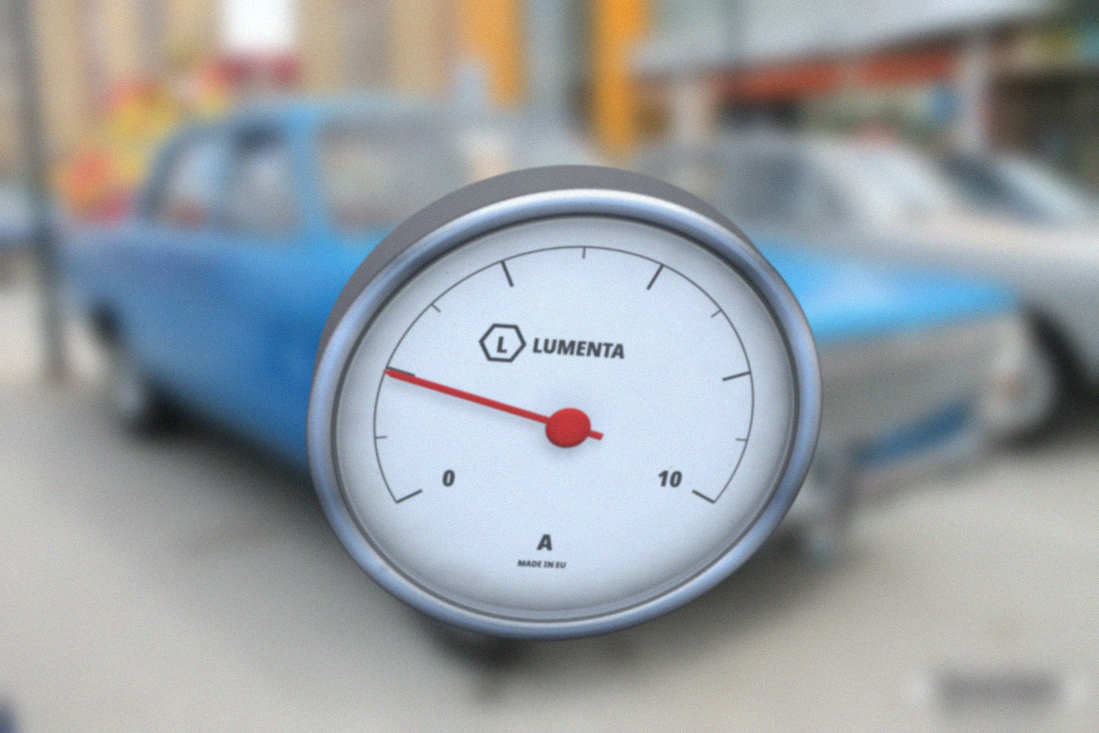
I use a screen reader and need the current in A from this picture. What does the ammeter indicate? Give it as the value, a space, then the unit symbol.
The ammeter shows 2 A
